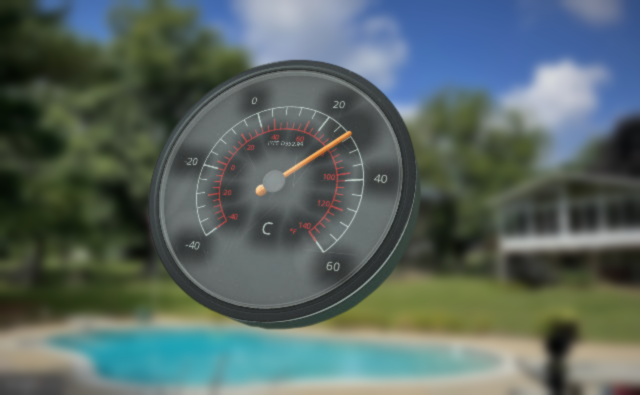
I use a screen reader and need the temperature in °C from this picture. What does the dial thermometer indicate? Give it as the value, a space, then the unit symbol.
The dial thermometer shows 28 °C
